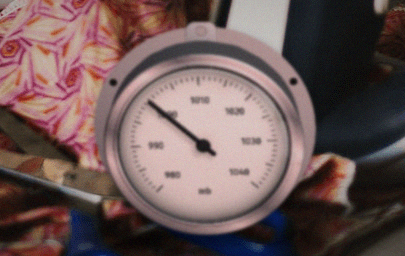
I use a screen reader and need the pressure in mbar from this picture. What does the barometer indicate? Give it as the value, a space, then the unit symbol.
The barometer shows 1000 mbar
